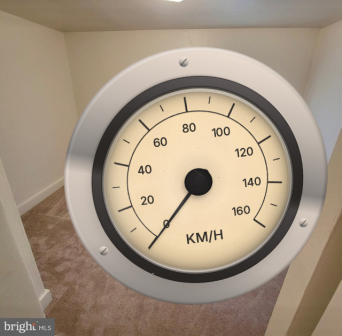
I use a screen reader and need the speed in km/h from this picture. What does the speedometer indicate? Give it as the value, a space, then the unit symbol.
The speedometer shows 0 km/h
